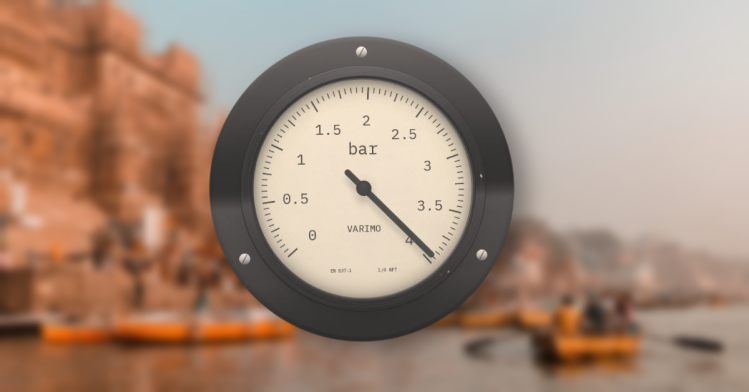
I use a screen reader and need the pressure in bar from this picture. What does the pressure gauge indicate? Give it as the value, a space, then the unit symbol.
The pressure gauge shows 3.95 bar
